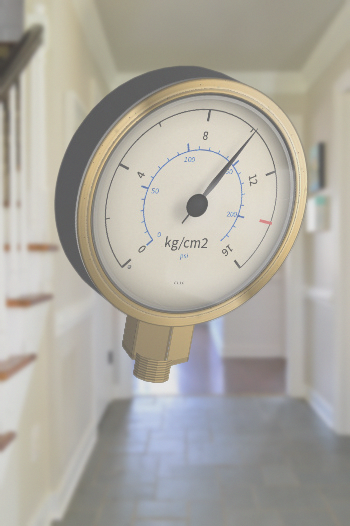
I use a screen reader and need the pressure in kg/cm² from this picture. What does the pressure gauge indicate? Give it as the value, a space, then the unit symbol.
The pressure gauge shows 10 kg/cm²
